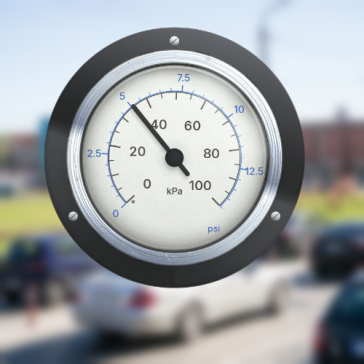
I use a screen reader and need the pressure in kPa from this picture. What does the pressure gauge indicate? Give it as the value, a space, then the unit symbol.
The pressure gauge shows 35 kPa
